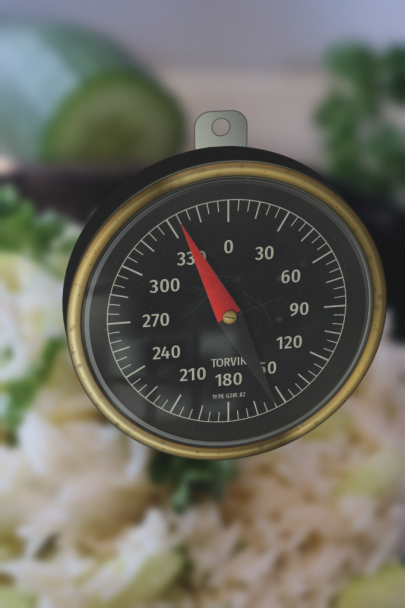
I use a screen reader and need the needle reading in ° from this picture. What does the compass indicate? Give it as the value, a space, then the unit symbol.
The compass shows 335 °
